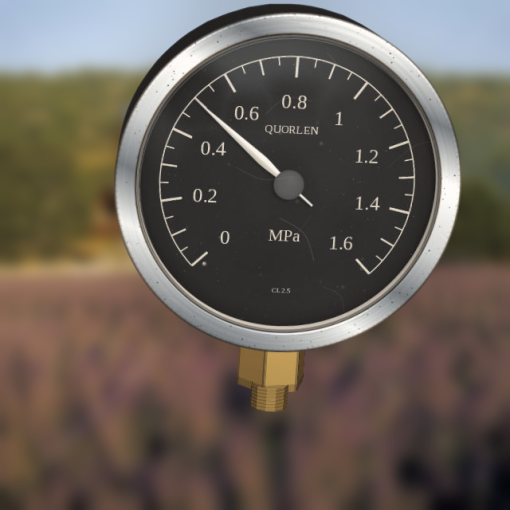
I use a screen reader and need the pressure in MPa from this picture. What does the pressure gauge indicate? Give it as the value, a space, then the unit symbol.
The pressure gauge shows 0.5 MPa
